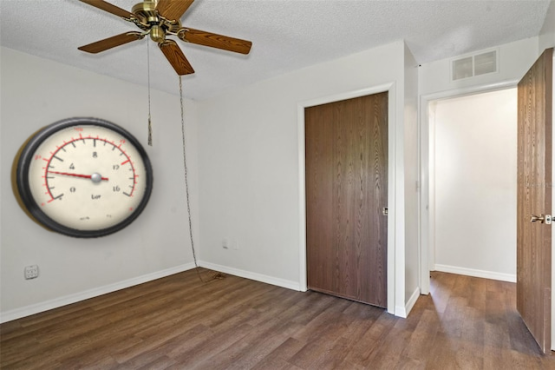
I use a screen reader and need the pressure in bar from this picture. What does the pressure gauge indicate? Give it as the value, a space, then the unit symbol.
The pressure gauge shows 2.5 bar
